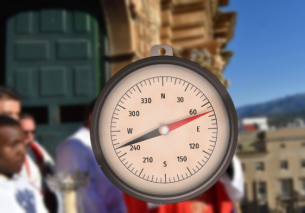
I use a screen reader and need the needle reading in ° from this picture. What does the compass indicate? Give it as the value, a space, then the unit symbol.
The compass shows 70 °
